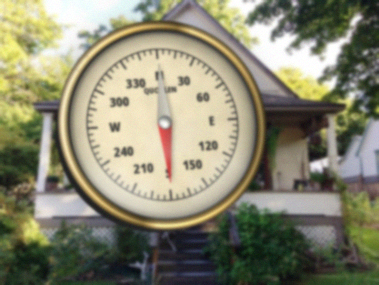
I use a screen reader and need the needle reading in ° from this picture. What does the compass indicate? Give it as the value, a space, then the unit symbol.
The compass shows 180 °
